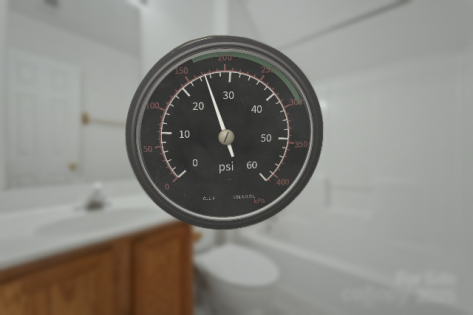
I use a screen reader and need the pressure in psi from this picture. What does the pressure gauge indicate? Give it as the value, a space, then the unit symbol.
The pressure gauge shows 25 psi
